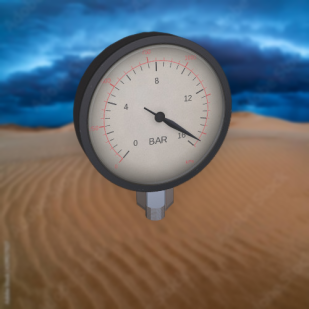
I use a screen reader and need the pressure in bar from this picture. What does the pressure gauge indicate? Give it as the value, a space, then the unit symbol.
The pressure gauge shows 15.5 bar
